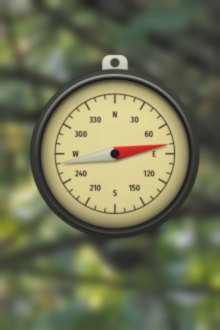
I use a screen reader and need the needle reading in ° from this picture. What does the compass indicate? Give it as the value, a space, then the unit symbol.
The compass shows 80 °
